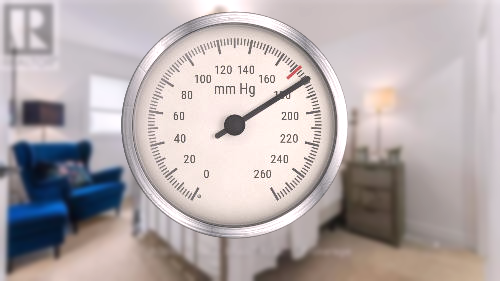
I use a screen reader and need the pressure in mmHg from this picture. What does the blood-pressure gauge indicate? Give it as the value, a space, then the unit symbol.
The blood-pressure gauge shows 180 mmHg
